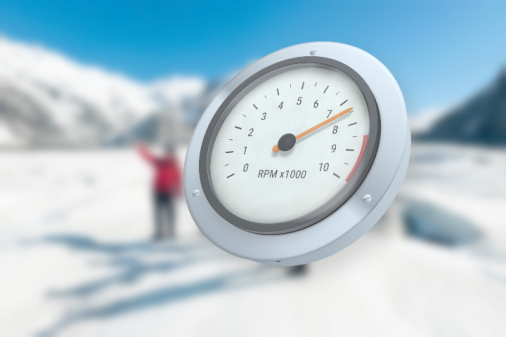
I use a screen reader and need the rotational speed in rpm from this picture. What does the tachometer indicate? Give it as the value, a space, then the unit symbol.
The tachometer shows 7500 rpm
